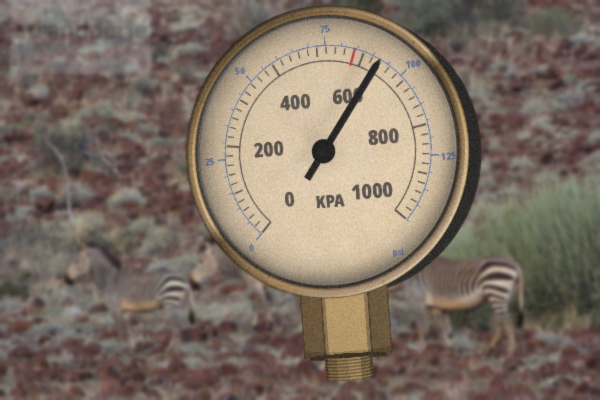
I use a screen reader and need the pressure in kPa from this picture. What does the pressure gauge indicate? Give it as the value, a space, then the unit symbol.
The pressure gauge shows 640 kPa
